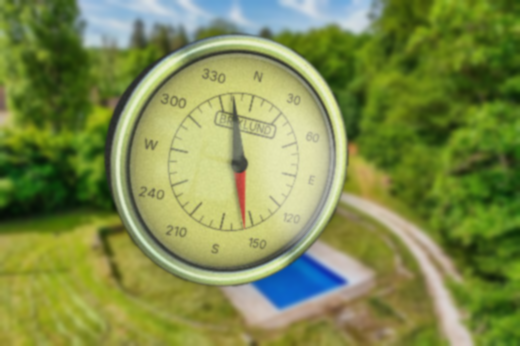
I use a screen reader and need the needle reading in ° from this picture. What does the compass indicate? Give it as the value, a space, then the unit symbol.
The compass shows 160 °
